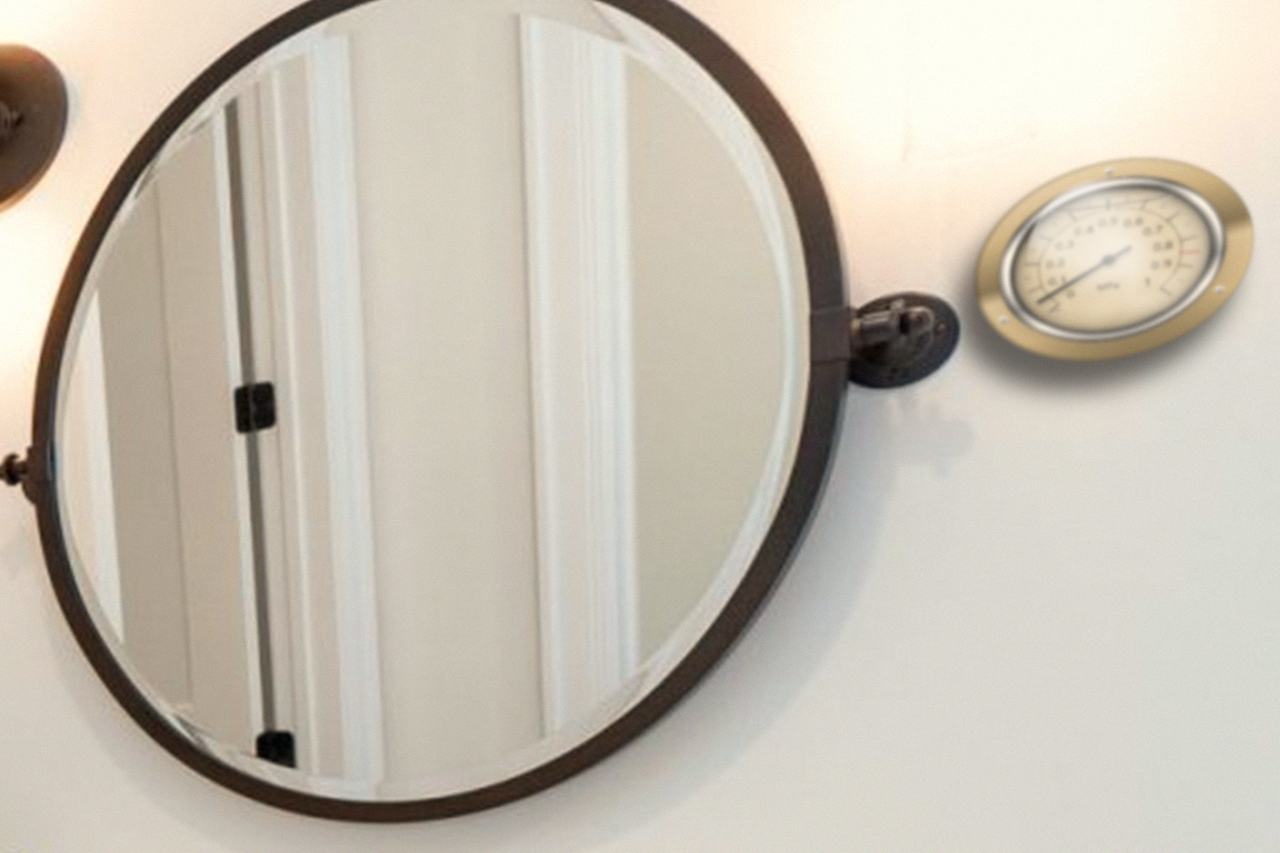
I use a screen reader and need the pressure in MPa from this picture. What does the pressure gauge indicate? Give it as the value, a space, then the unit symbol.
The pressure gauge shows 0.05 MPa
